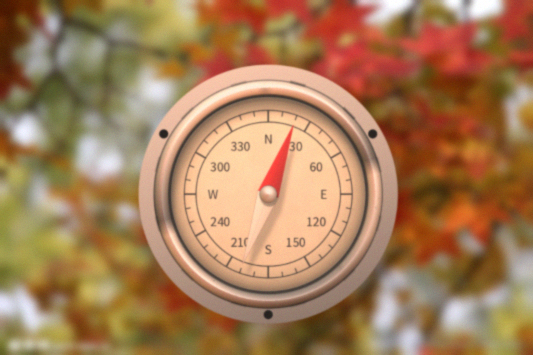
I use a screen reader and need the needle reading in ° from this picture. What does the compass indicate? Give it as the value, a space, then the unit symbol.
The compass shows 20 °
